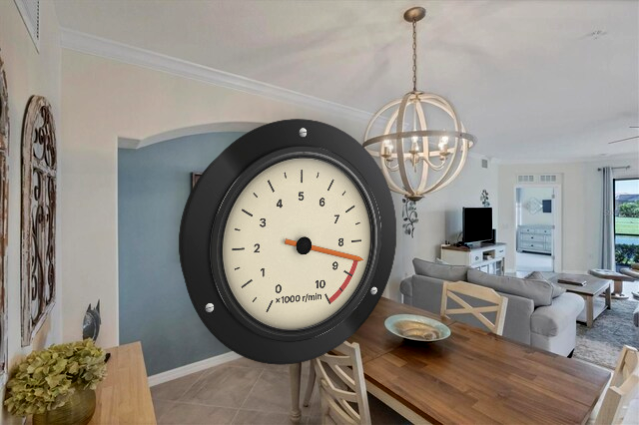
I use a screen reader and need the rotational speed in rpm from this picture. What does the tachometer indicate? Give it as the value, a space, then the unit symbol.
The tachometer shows 8500 rpm
